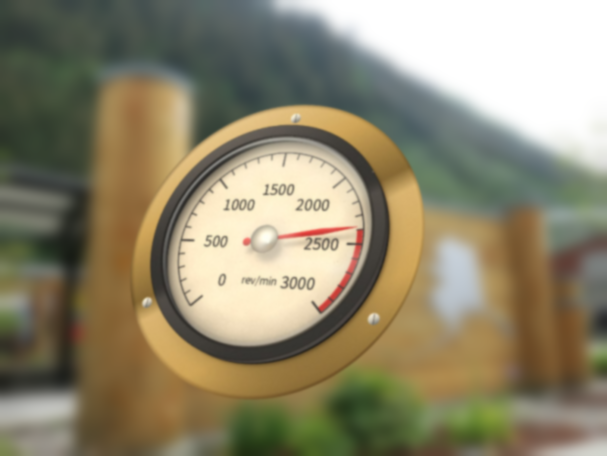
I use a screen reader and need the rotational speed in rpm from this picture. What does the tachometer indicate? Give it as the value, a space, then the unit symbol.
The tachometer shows 2400 rpm
